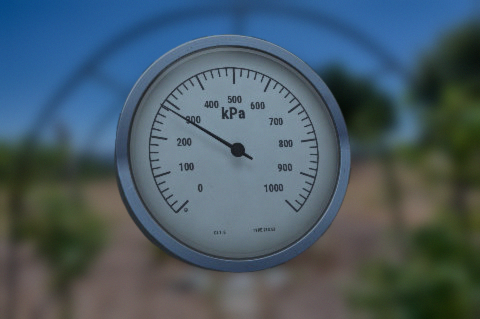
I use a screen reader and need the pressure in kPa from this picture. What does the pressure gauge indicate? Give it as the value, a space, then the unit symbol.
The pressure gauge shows 280 kPa
